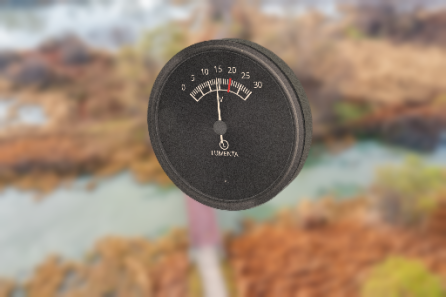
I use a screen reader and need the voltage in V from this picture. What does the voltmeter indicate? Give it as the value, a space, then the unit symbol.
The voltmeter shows 15 V
